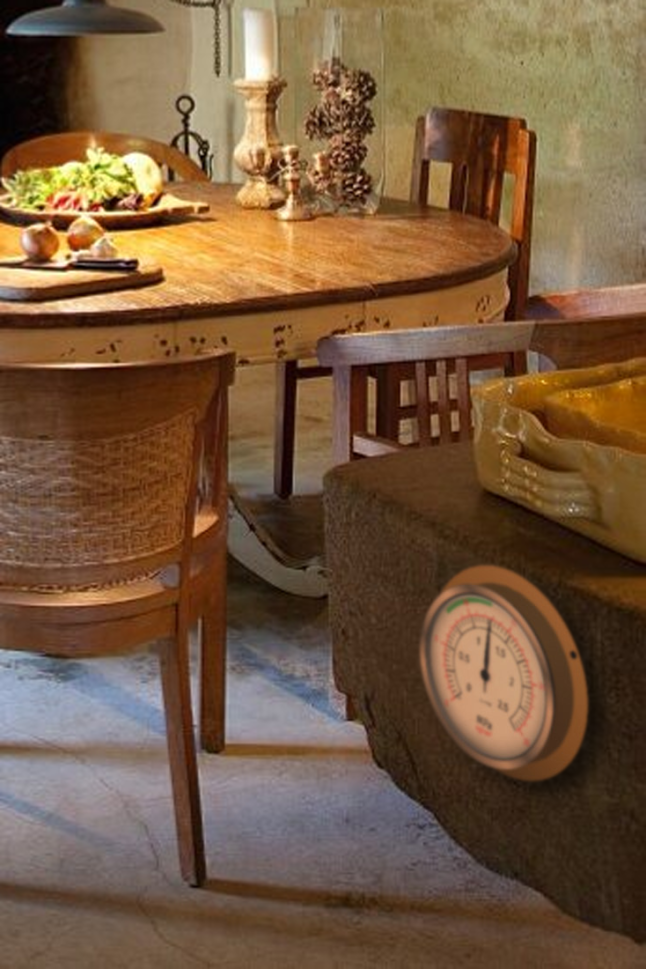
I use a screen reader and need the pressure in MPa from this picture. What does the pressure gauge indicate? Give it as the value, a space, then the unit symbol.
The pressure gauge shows 1.25 MPa
